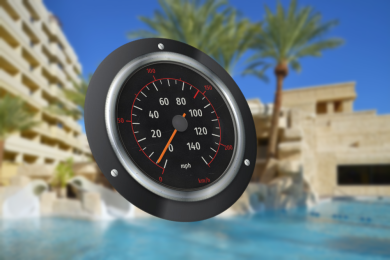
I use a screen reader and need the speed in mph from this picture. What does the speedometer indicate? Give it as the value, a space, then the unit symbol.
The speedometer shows 5 mph
